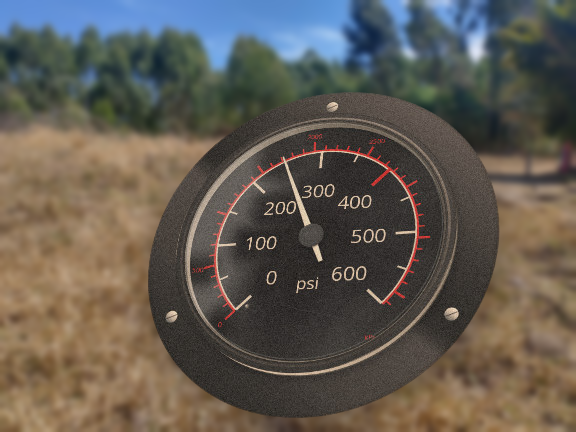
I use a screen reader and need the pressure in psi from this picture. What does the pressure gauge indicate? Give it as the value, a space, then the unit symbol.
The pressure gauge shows 250 psi
